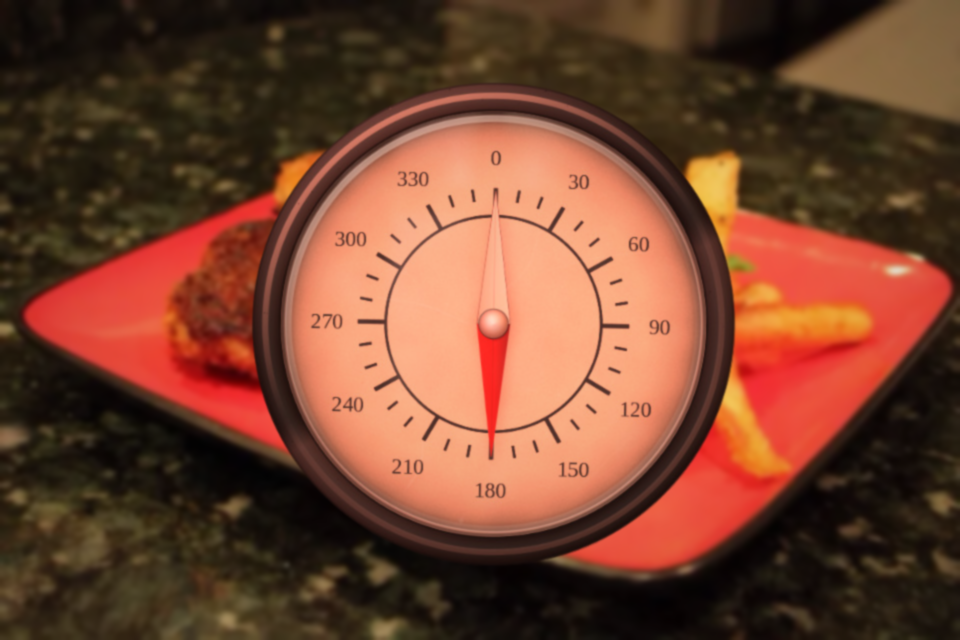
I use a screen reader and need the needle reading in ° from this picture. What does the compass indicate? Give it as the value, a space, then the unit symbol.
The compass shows 180 °
